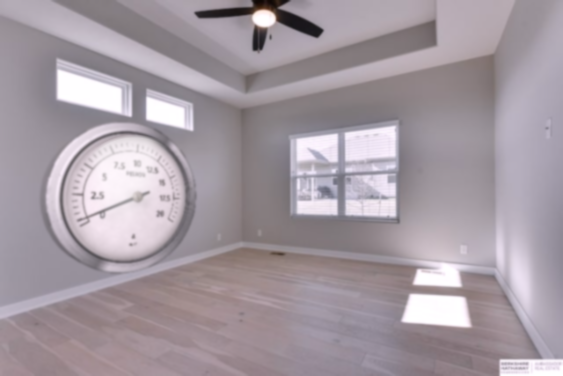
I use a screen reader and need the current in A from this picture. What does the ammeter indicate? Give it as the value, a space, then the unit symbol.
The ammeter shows 0.5 A
